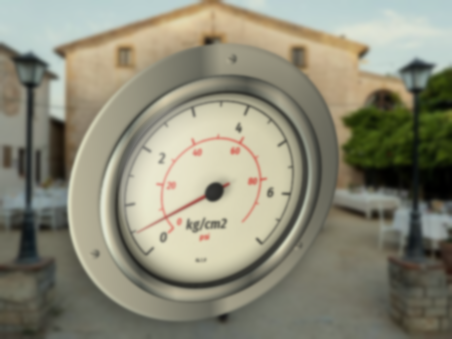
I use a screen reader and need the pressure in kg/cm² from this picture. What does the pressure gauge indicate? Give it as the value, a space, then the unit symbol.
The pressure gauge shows 0.5 kg/cm²
